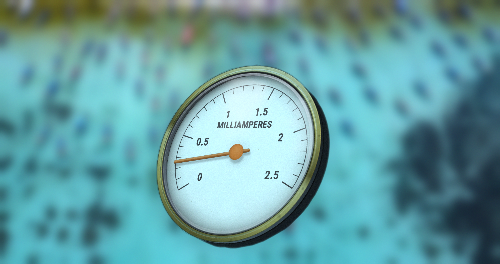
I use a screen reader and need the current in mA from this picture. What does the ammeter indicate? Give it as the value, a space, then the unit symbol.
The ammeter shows 0.25 mA
